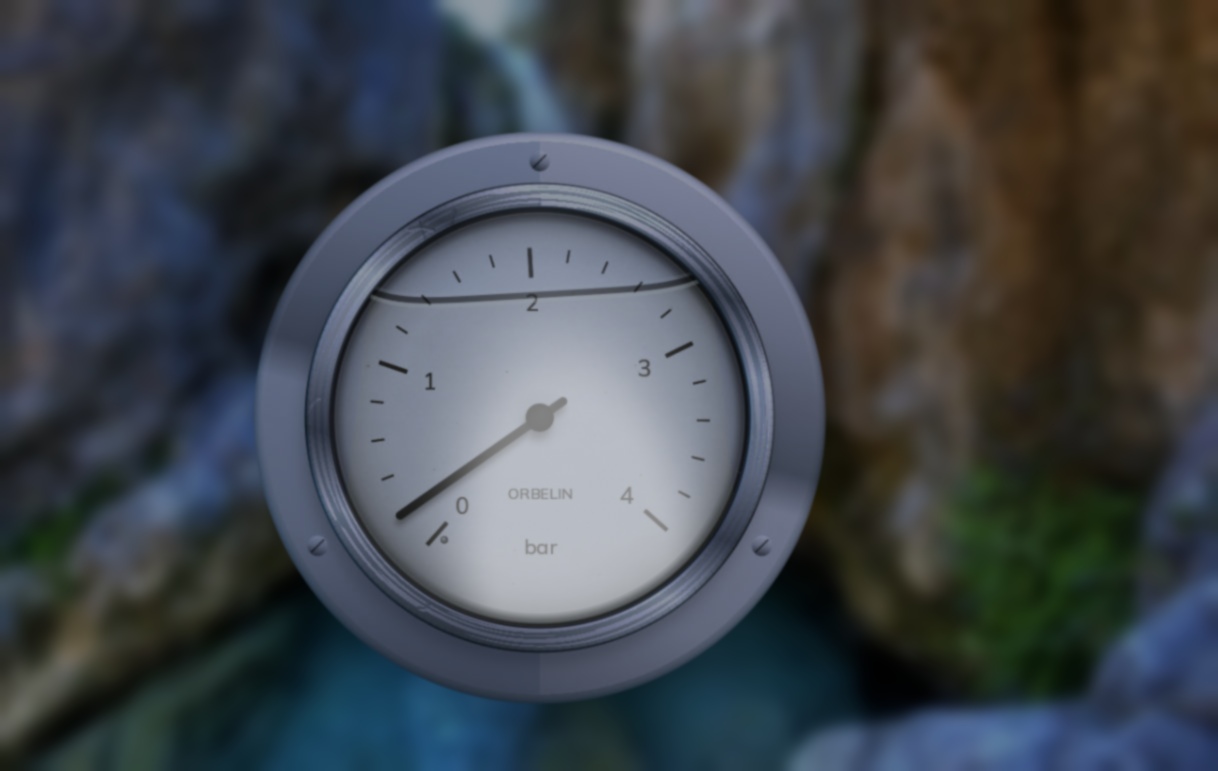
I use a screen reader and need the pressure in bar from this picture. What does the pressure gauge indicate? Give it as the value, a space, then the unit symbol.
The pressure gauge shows 0.2 bar
